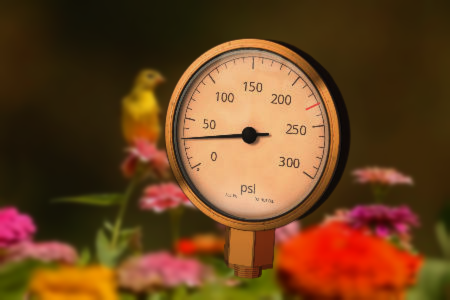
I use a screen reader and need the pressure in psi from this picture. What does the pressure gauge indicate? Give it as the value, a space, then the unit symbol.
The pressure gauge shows 30 psi
